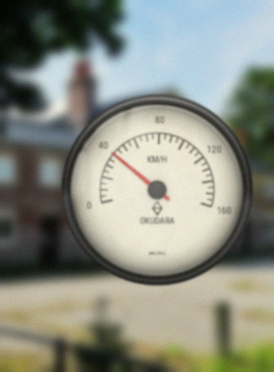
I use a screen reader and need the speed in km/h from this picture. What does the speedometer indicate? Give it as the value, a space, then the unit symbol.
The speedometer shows 40 km/h
